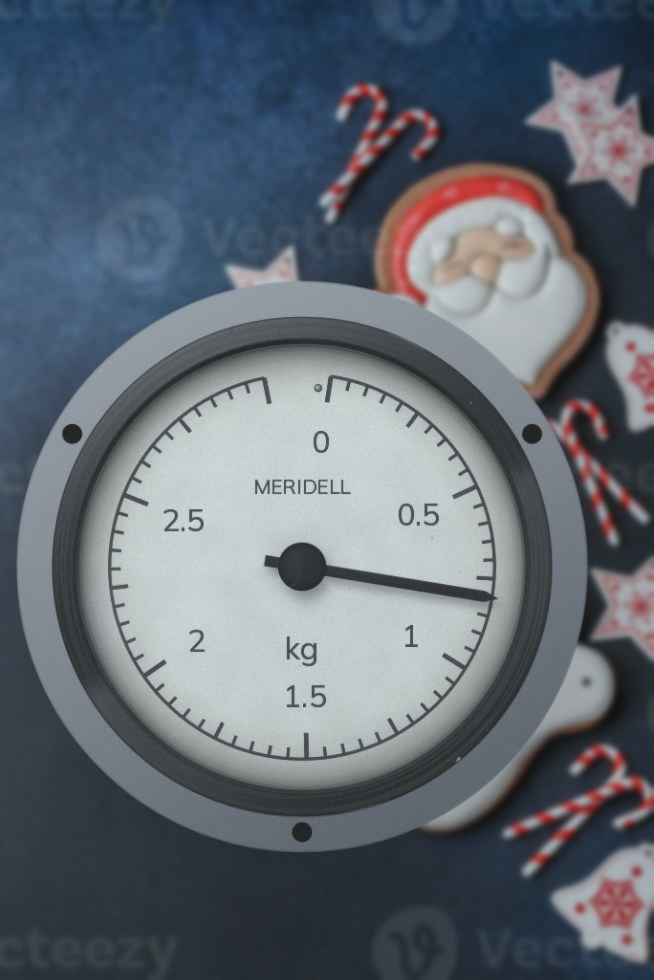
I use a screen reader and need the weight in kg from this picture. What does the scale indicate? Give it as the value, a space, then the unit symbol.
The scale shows 0.8 kg
